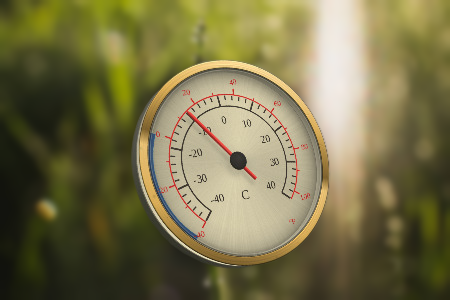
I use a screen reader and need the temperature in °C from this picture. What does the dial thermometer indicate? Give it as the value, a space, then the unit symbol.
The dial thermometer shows -10 °C
